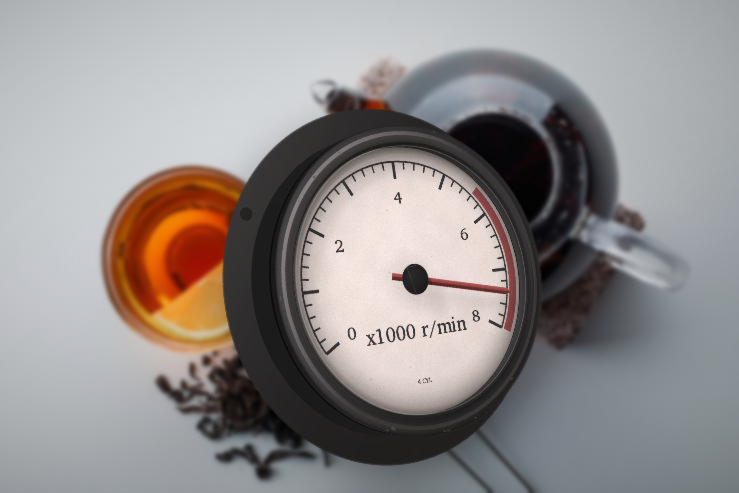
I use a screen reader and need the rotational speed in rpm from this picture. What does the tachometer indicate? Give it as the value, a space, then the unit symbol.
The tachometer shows 7400 rpm
